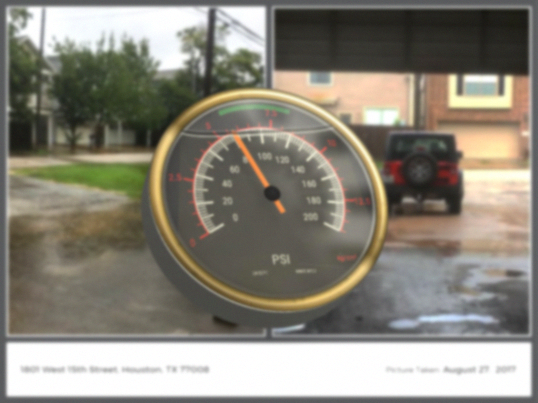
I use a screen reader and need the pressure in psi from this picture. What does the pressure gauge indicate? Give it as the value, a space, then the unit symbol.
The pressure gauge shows 80 psi
